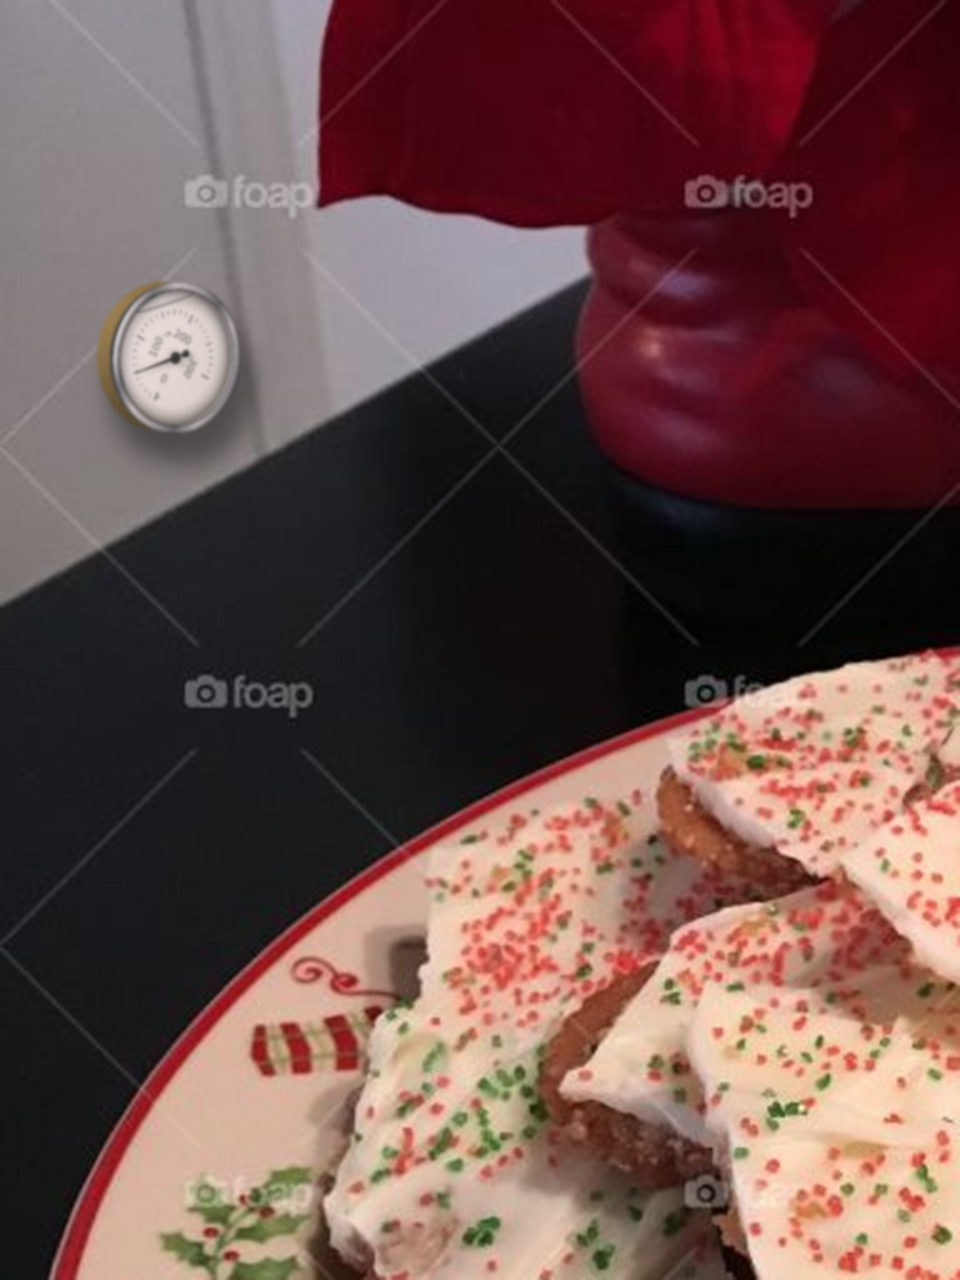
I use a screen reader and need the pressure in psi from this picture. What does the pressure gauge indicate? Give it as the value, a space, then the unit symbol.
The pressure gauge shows 50 psi
